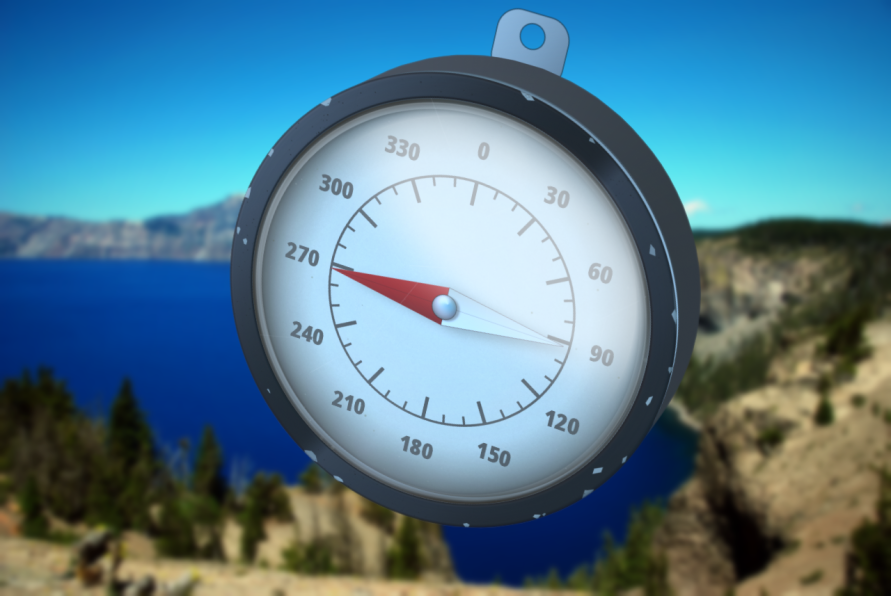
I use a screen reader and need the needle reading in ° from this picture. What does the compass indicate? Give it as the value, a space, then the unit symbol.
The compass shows 270 °
